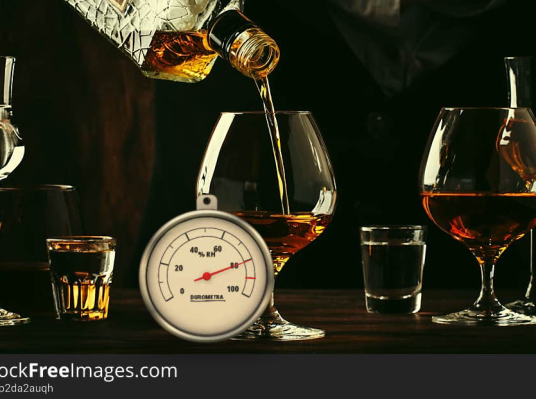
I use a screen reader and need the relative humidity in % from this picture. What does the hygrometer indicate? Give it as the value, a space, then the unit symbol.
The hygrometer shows 80 %
